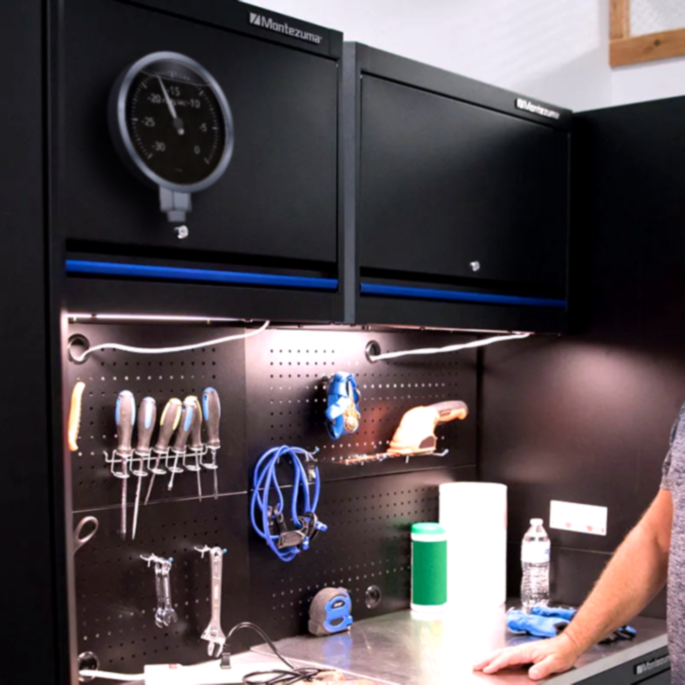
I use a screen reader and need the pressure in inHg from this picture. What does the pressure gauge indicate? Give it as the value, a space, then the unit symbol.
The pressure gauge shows -17.5 inHg
